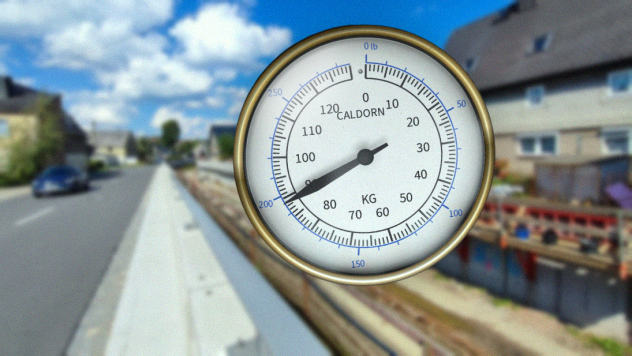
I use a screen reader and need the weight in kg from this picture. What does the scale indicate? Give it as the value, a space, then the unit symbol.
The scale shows 89 kg
